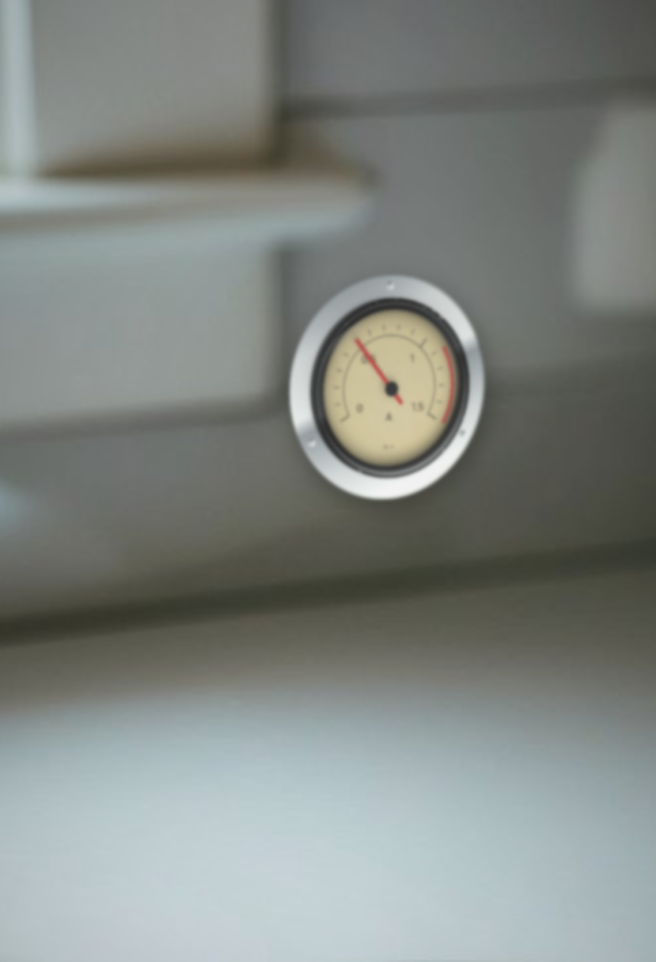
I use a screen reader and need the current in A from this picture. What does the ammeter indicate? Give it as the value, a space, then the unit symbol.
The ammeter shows 0.5 A
